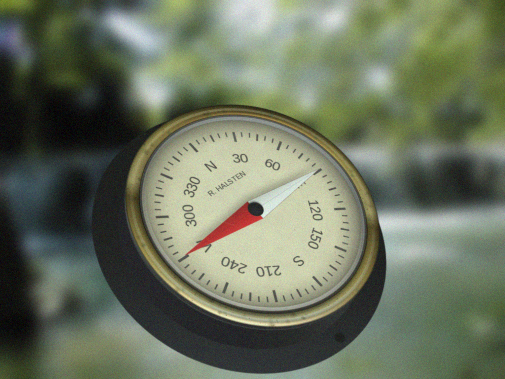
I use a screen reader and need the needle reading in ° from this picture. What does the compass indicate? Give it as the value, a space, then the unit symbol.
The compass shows 270 °
